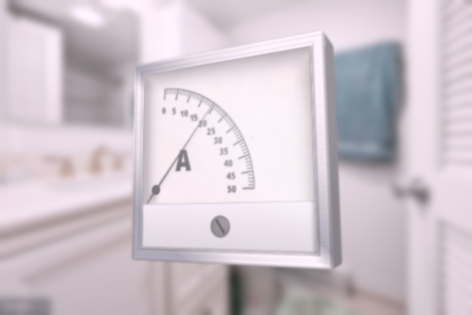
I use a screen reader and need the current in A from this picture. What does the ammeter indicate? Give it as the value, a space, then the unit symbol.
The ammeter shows 20 A
